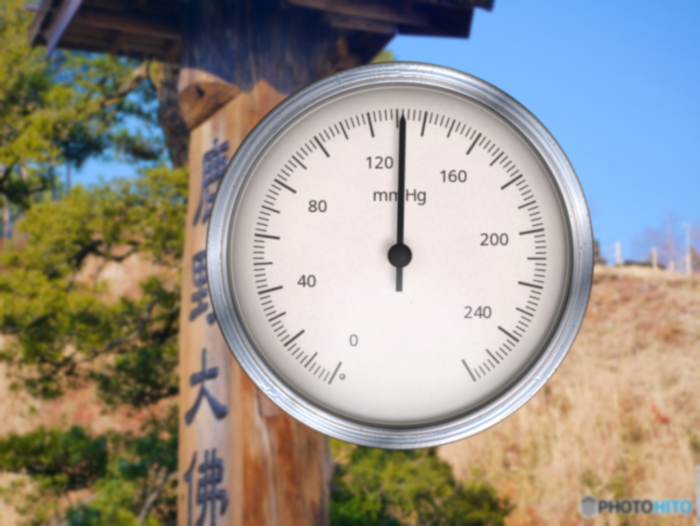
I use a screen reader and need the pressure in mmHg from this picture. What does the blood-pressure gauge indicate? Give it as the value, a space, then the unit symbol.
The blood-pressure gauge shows 132 mmHg
